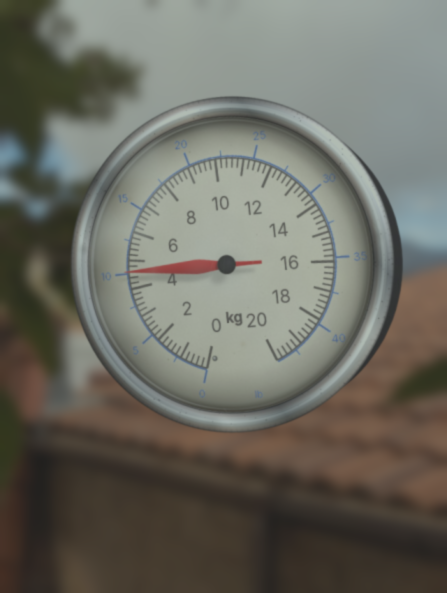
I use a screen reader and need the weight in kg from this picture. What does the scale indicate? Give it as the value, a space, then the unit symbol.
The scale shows 4.6 kg
